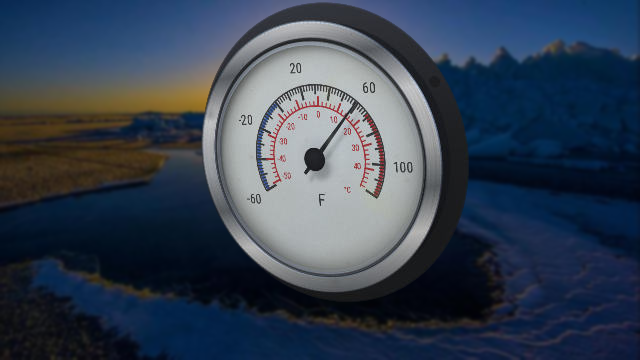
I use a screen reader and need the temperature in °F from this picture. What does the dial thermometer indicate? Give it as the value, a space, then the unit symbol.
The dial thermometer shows 60 °F
